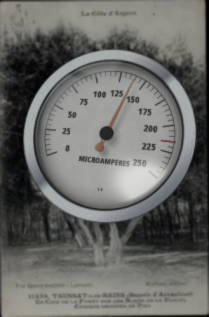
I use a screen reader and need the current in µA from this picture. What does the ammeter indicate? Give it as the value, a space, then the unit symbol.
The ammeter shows 140 µA
